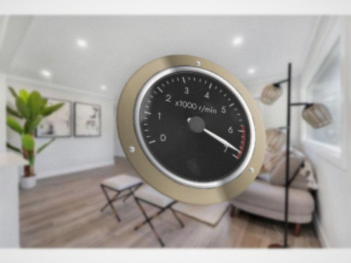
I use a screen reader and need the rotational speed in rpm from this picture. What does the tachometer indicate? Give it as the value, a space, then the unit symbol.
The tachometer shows 6800 rpm
